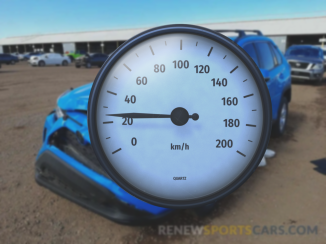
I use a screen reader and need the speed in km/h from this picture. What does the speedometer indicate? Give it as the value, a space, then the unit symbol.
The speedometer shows 25 km/h
